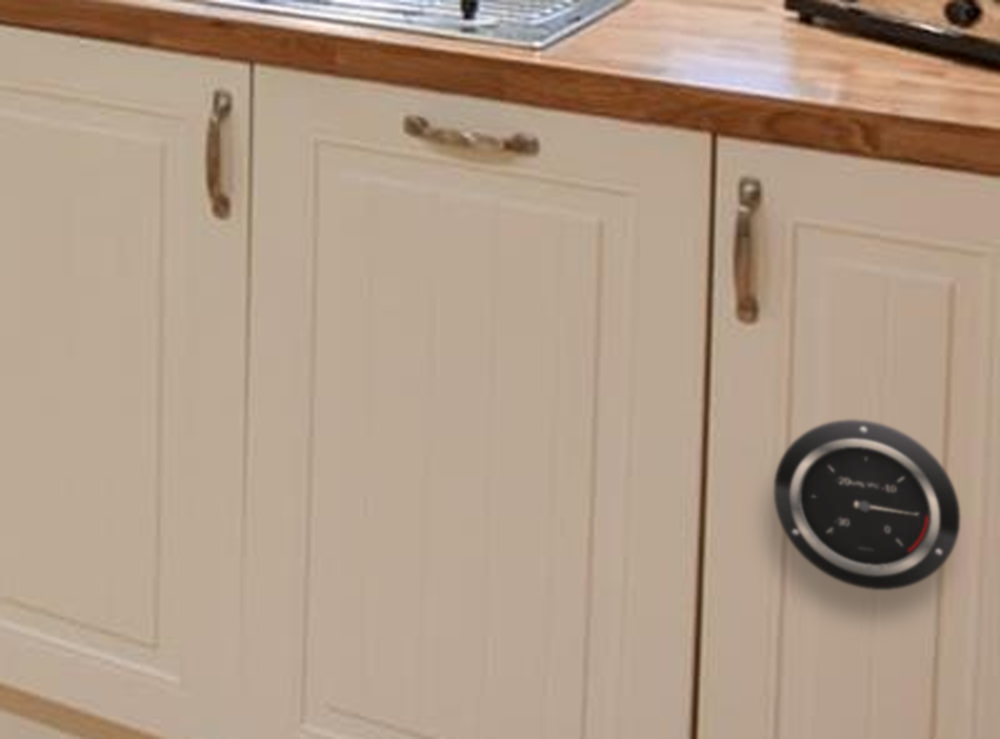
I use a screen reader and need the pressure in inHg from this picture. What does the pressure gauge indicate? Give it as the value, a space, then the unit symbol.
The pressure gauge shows -5 inHg
